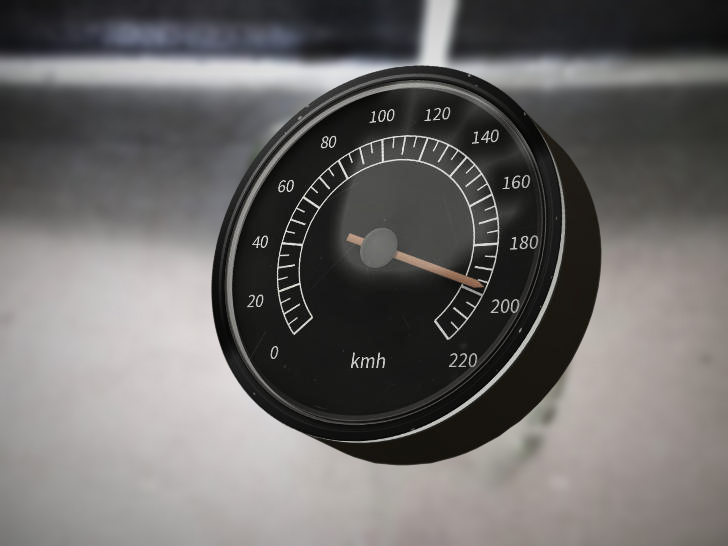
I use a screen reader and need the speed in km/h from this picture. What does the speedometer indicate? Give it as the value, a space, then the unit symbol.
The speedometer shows 197.5 km/h
